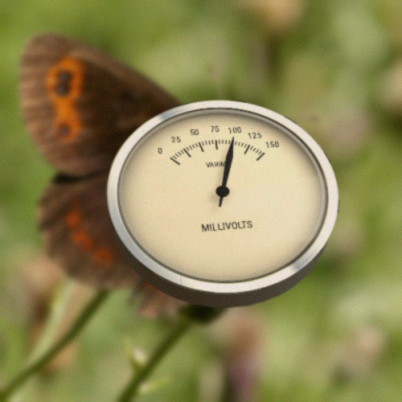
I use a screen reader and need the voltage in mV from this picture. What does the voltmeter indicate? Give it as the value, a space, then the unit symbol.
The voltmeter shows 100 mV
